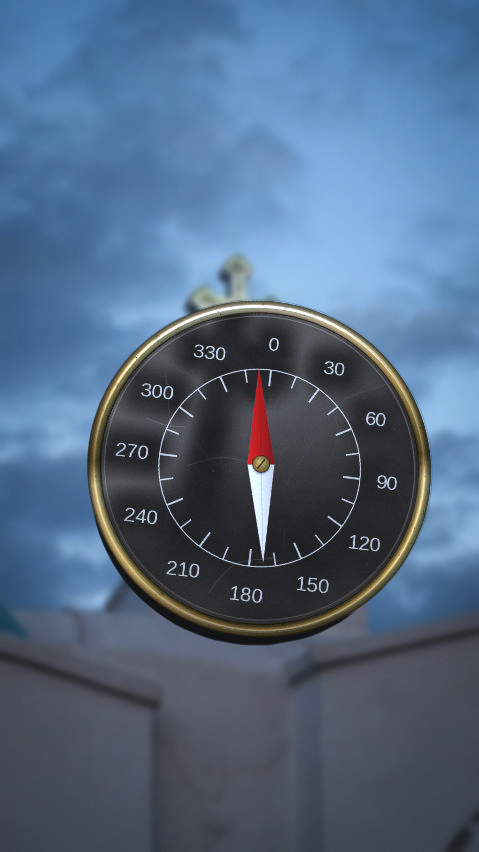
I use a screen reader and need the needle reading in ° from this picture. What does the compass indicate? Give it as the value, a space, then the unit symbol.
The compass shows 352.5 °
